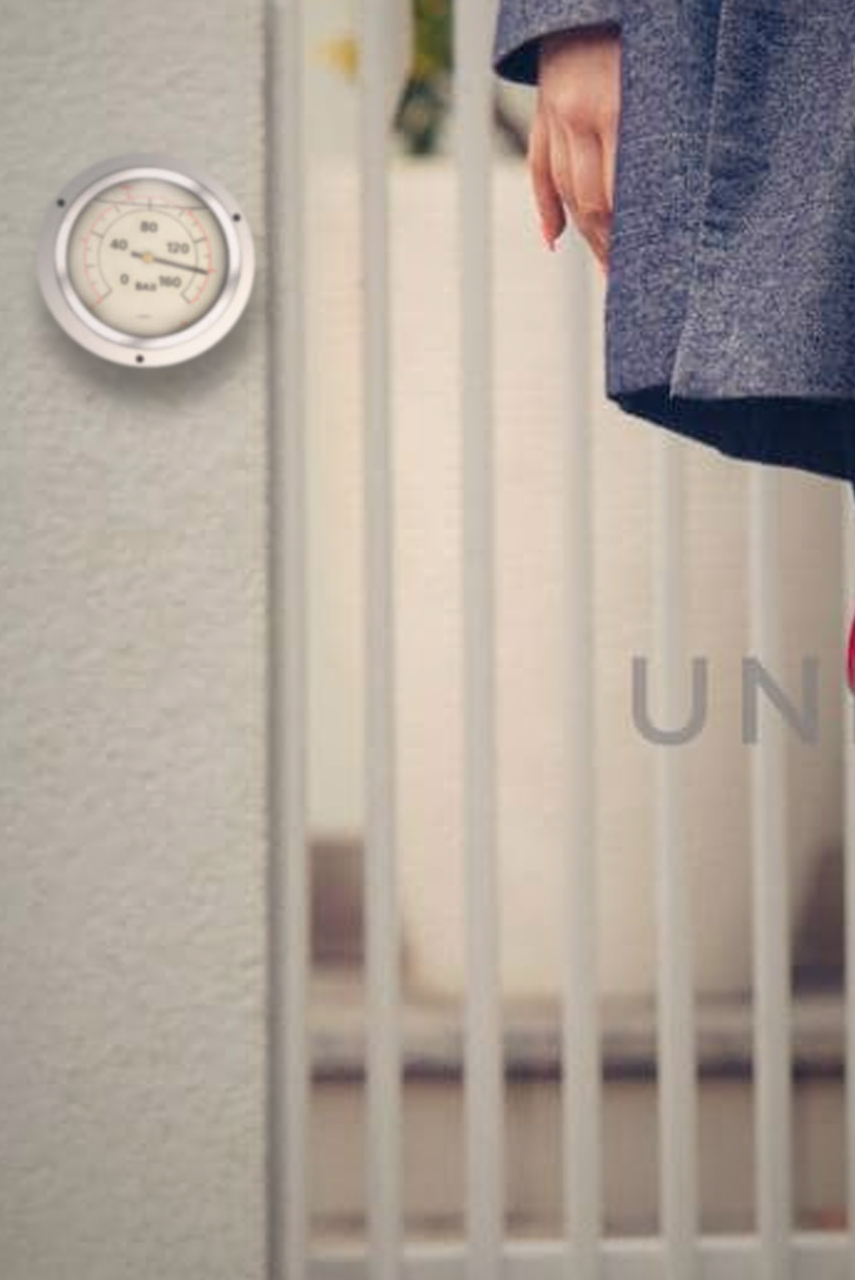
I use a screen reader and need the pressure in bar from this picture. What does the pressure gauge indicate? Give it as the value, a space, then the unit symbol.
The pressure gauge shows 140 bar
